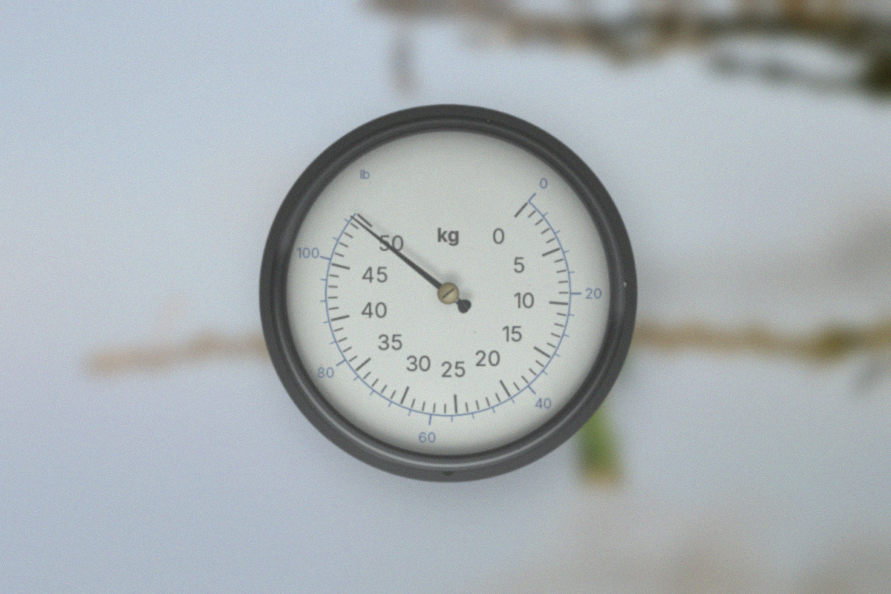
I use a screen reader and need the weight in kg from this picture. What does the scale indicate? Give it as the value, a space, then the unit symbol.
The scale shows 49.5 kg
